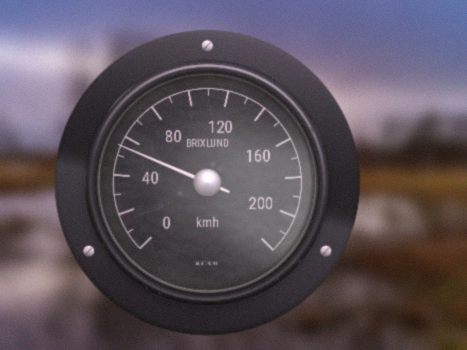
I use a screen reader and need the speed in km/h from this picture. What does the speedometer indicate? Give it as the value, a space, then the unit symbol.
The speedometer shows 55 km/h
